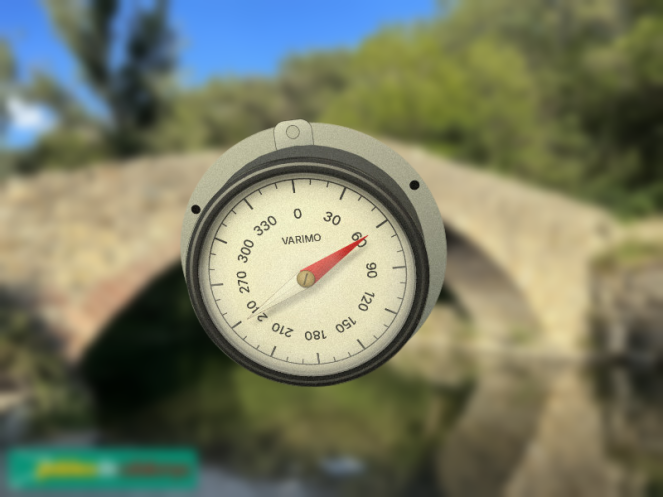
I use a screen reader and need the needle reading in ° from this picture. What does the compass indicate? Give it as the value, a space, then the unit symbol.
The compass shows 60 °
